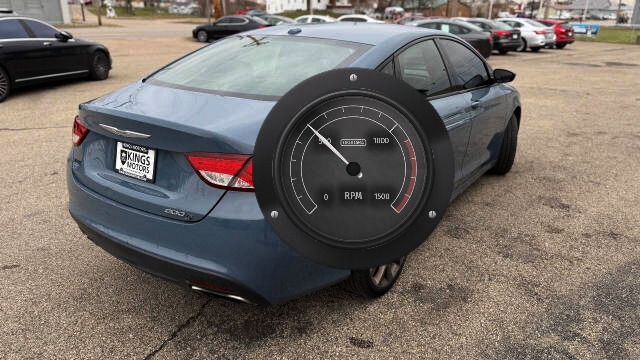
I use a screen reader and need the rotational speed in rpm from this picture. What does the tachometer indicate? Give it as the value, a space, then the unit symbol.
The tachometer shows 500 rpm
